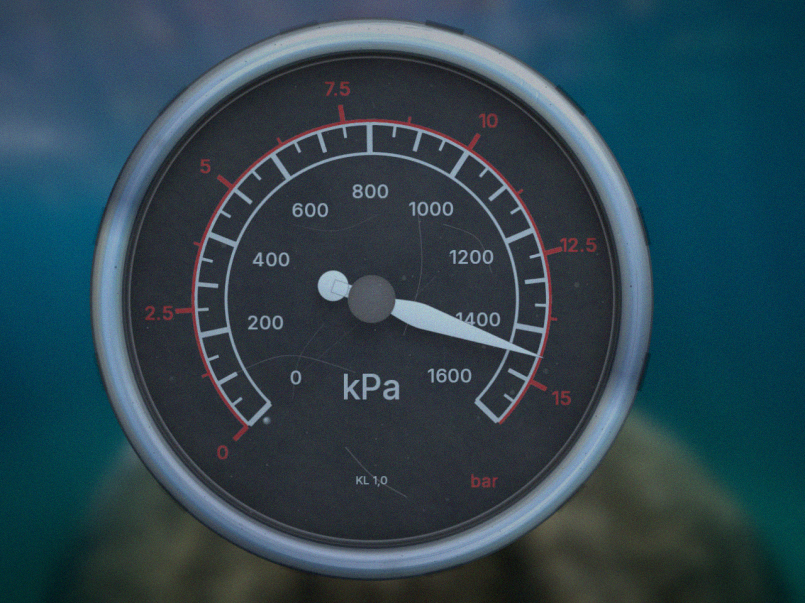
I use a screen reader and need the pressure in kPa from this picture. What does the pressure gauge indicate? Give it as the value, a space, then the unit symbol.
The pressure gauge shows 1450 kPa
